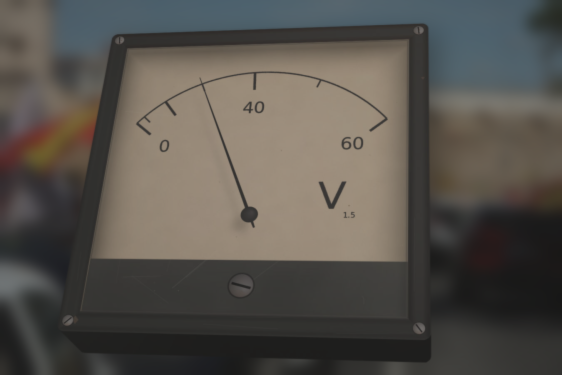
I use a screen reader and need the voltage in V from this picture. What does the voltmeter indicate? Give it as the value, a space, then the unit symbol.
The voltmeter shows 30 V
